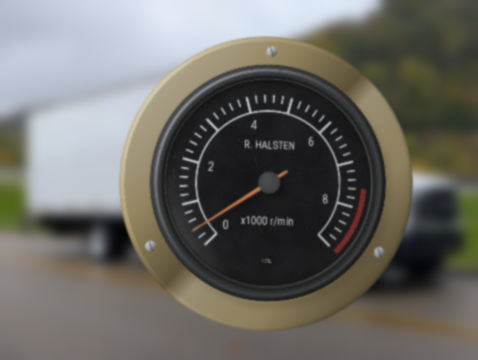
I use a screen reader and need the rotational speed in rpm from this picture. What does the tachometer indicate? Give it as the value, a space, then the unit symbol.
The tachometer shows 400 rpm
